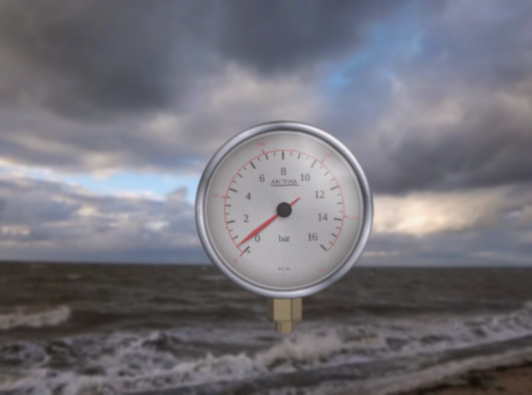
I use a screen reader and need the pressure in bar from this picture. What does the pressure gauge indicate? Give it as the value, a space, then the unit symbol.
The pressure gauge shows 0.5 bar
